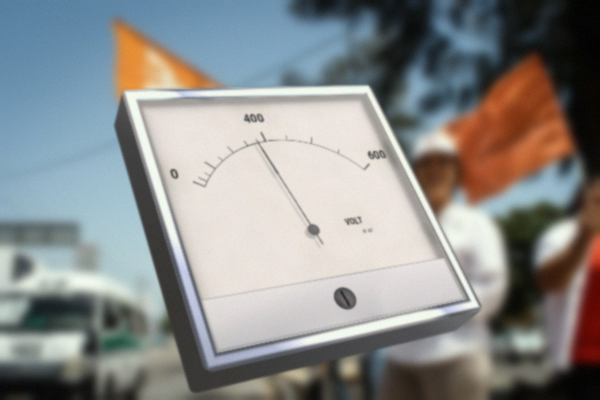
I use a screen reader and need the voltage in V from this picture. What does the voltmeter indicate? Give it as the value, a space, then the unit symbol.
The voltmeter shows 375 V
